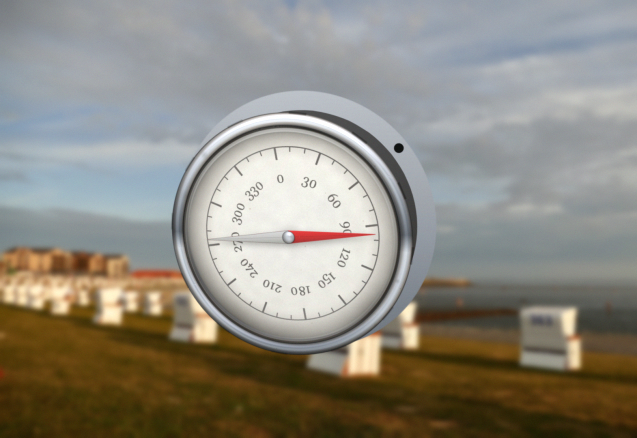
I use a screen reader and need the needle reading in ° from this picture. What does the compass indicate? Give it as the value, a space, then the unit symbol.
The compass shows 95 °
